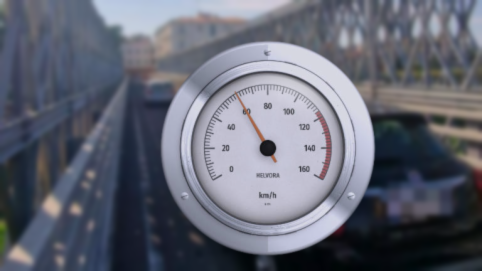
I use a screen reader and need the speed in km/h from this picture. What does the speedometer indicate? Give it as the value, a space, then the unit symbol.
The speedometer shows 60 km/h
